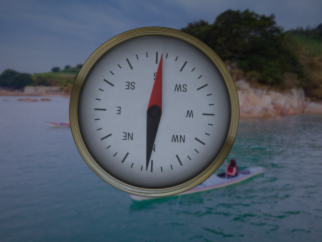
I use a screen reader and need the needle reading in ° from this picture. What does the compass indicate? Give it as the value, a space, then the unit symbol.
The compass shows 185 °
